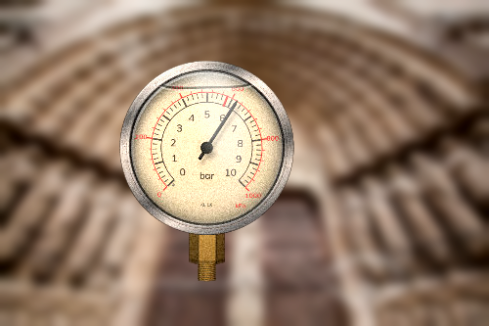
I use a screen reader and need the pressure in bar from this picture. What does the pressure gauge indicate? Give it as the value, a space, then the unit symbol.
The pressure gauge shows 6.2 bar
